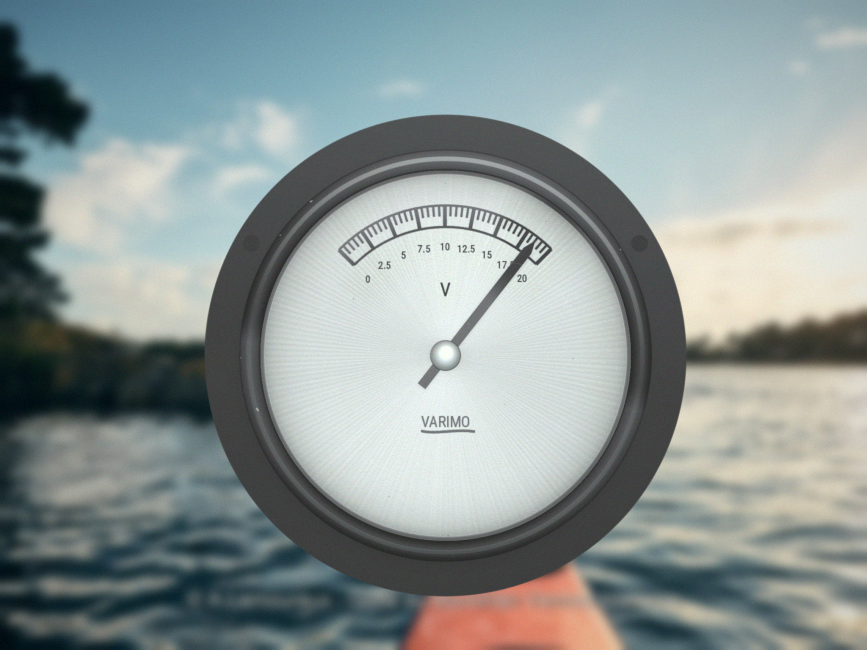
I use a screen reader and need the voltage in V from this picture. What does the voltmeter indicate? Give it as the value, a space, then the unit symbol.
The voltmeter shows 18.5 V
